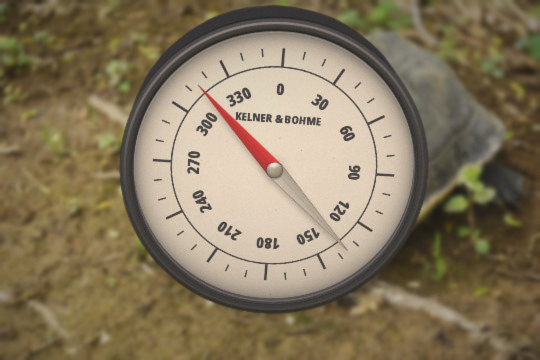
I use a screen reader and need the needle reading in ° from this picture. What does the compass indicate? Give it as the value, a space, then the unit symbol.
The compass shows 315 °
